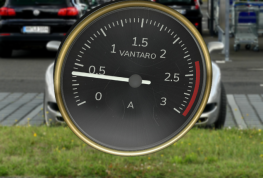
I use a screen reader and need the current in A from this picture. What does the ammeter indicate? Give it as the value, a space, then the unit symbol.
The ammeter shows 0.4 A
